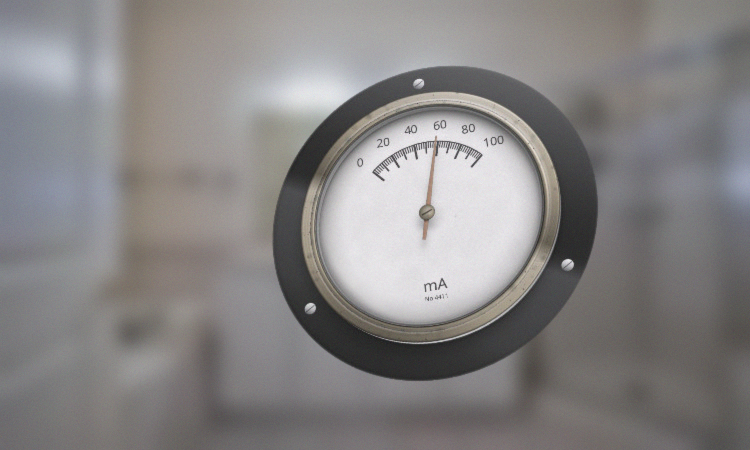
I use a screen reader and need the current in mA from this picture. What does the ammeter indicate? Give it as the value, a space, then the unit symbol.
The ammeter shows 60 mA
